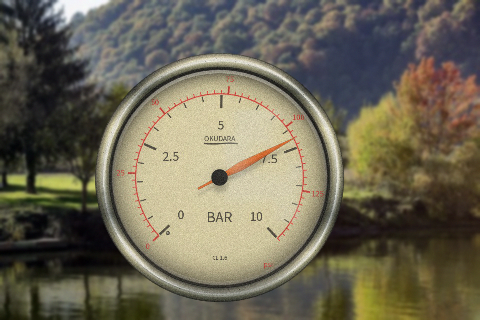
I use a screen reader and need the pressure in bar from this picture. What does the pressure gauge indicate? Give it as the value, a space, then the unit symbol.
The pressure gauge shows 7.25 bar
